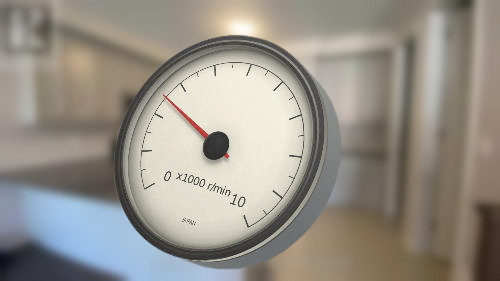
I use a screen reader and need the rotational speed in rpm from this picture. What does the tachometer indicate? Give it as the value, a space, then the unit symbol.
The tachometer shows 2500 rpm
